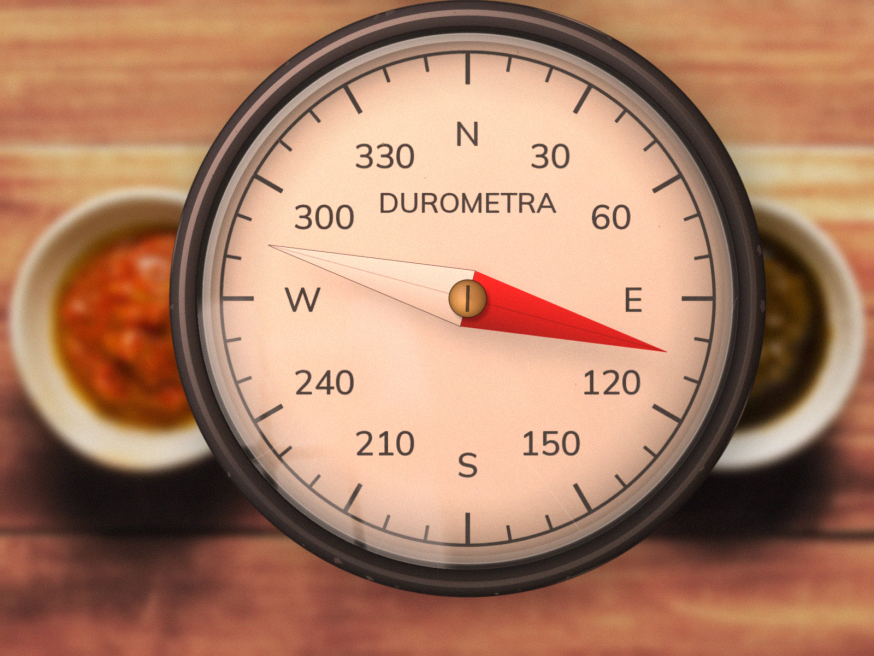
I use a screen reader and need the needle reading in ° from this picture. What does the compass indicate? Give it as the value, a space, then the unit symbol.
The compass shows 105 °
